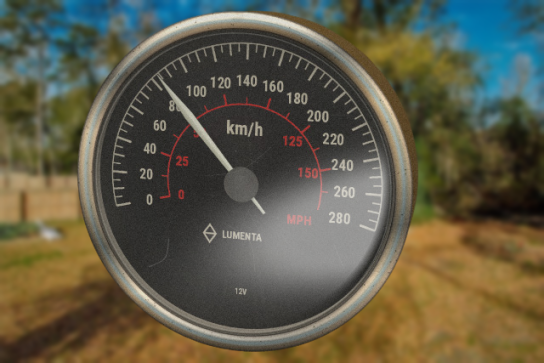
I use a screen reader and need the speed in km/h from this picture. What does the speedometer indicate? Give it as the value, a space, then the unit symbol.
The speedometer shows 85 km/h
